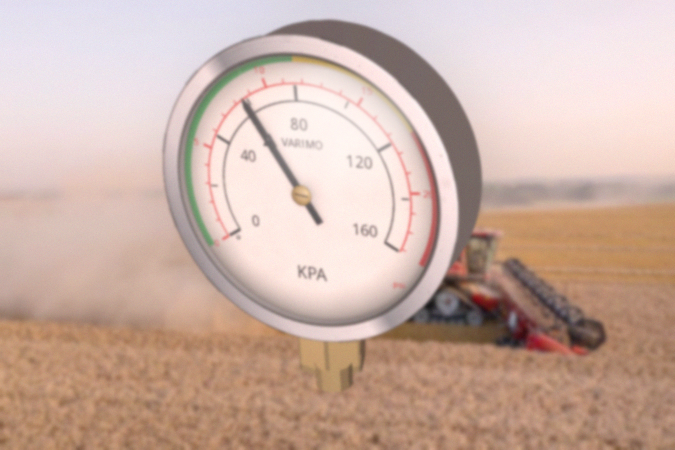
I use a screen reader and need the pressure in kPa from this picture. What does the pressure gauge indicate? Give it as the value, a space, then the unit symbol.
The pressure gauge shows 60 kPa
